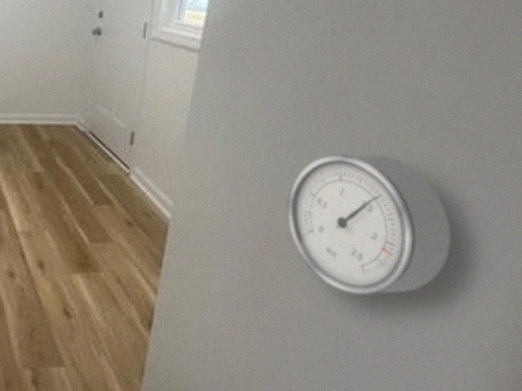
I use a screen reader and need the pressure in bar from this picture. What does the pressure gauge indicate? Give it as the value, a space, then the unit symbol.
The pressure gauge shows 1.5 bar
